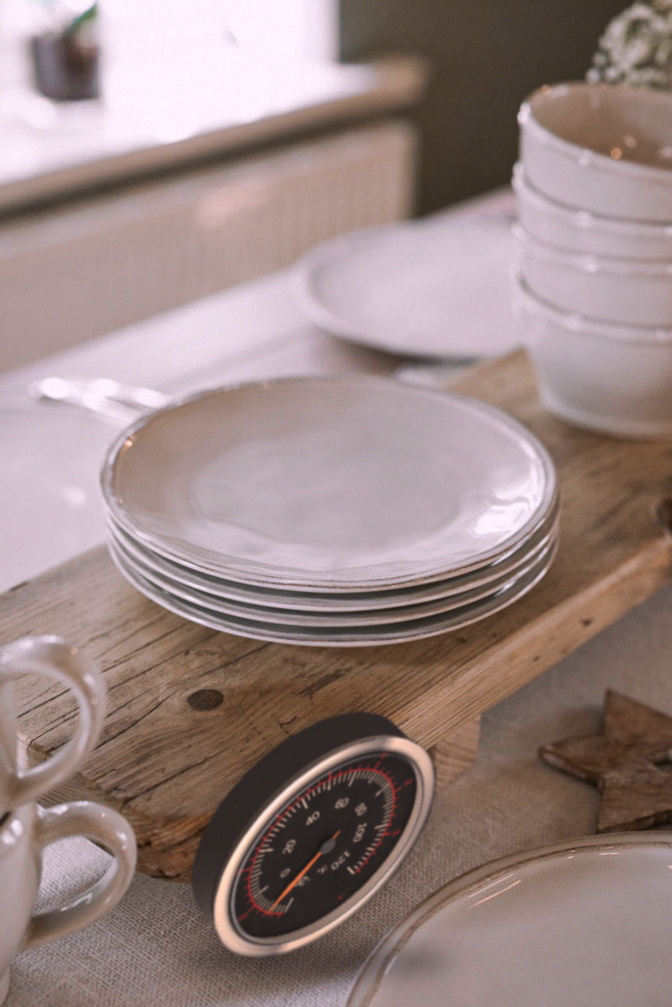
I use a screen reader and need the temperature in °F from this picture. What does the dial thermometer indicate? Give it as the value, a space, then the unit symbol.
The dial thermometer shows -10 °F
